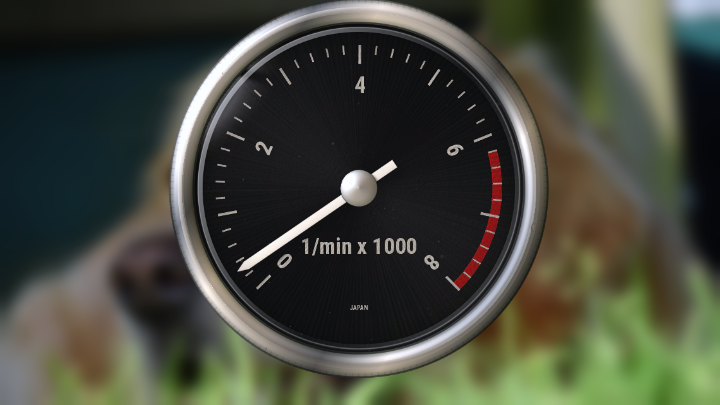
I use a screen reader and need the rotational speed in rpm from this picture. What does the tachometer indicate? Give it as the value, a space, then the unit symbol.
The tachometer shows 300 rpm
